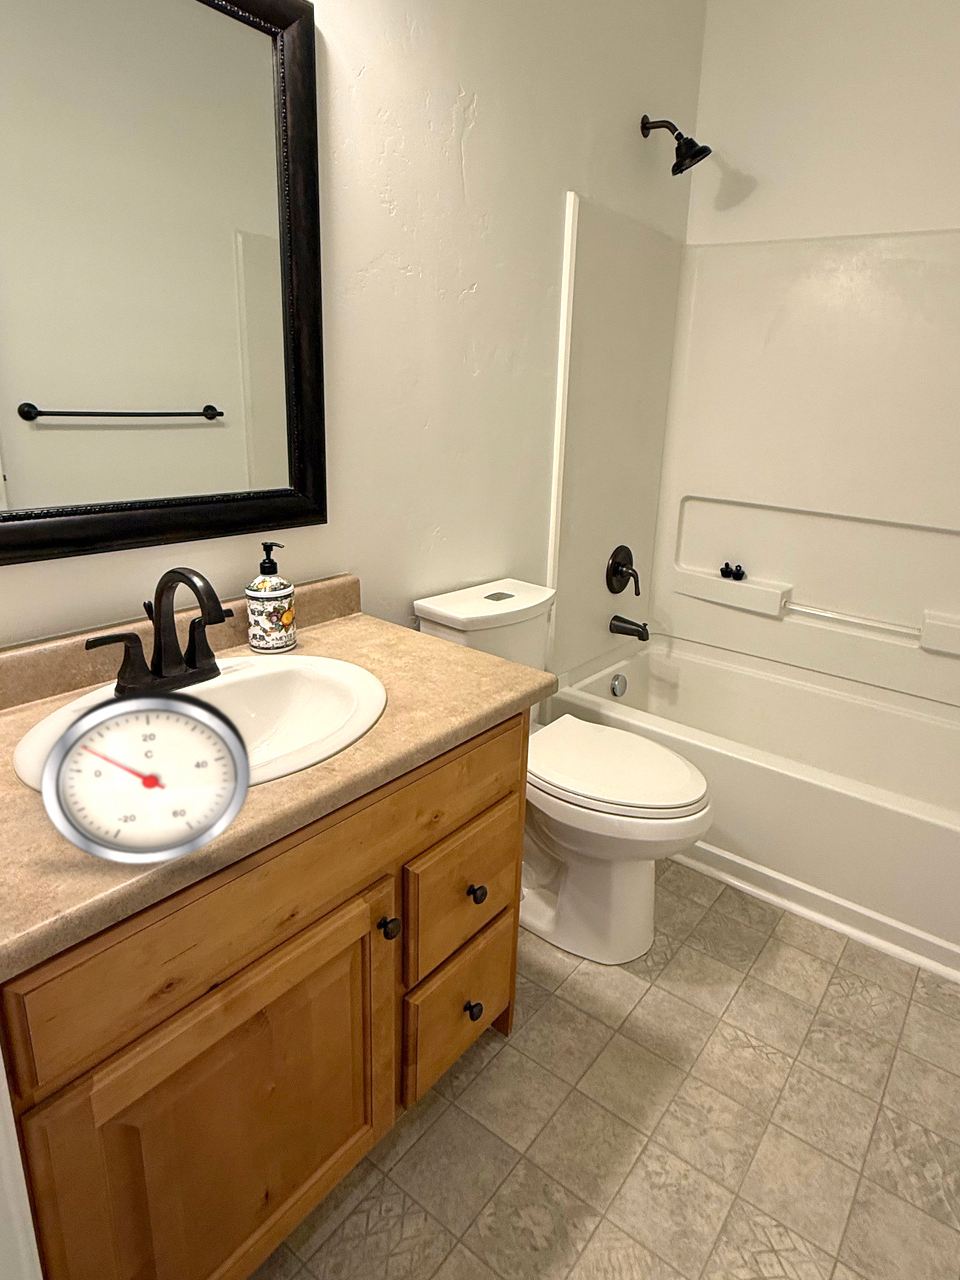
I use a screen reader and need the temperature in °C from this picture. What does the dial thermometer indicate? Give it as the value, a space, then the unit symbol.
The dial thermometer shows 6 °C
